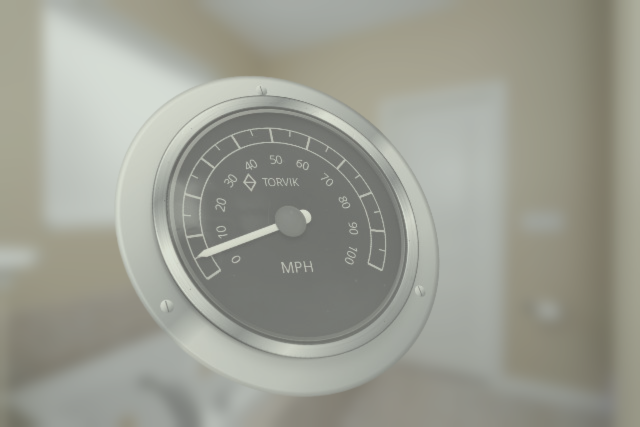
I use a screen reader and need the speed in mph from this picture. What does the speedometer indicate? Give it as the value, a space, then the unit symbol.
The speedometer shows 5 mph
